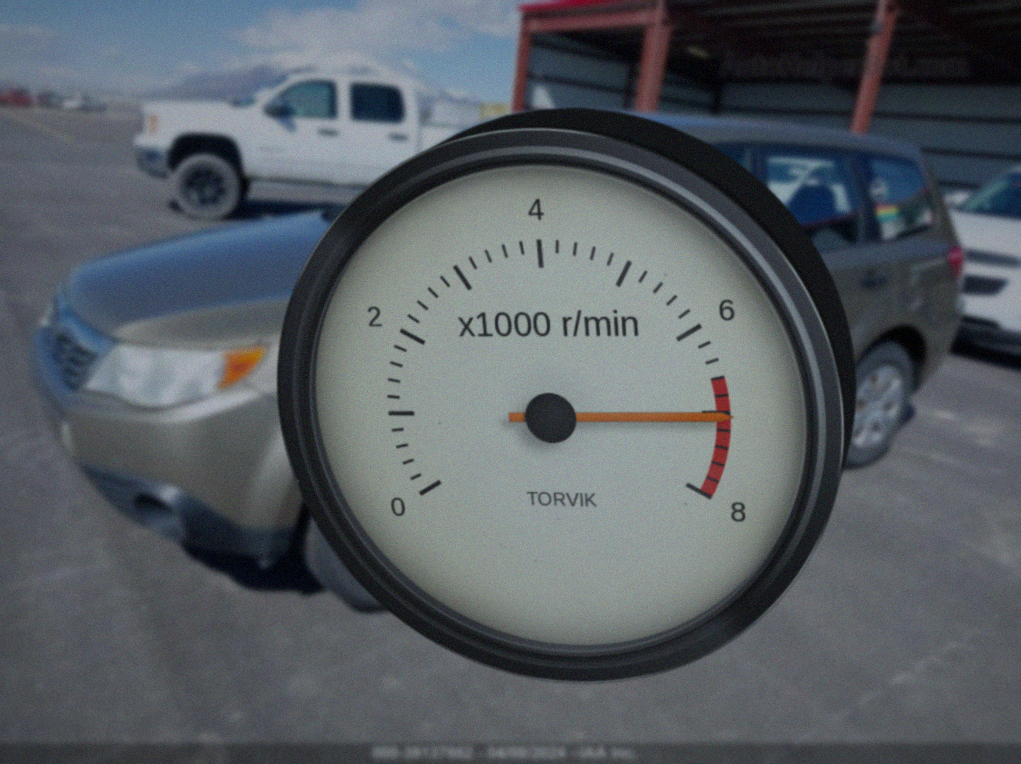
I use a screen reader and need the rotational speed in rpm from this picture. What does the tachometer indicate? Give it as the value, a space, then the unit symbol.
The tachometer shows 7000 rpm
